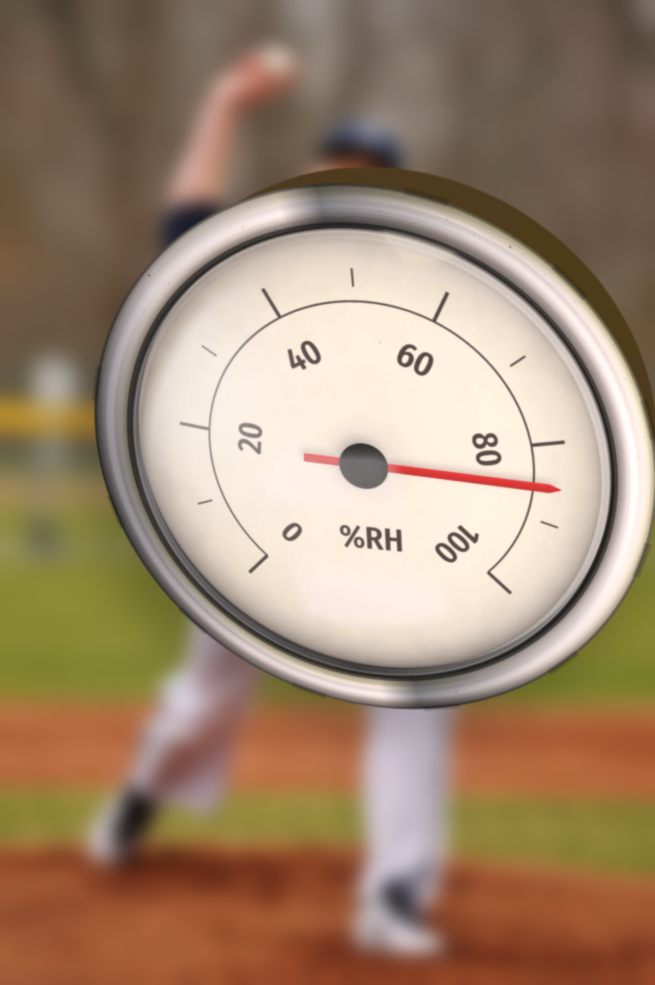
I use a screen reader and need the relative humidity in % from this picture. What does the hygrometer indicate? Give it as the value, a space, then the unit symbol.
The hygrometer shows 85 %
